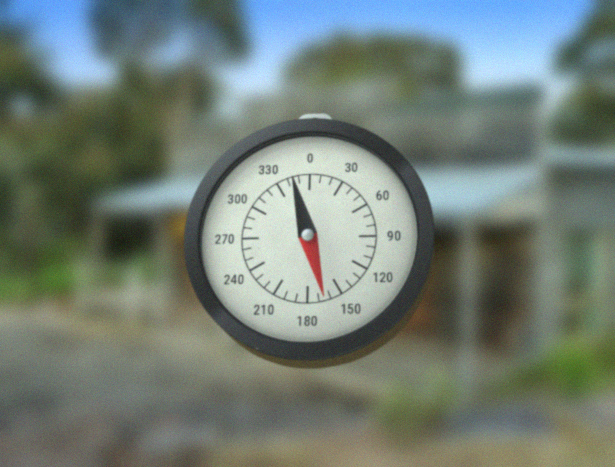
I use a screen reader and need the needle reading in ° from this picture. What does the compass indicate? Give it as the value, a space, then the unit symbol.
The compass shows 165 °
